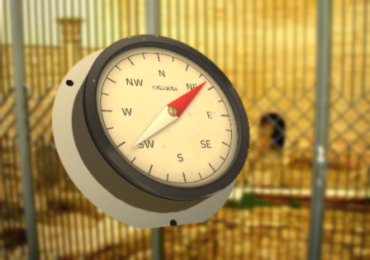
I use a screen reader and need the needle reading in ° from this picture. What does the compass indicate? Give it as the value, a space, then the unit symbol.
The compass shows 52.5 °
